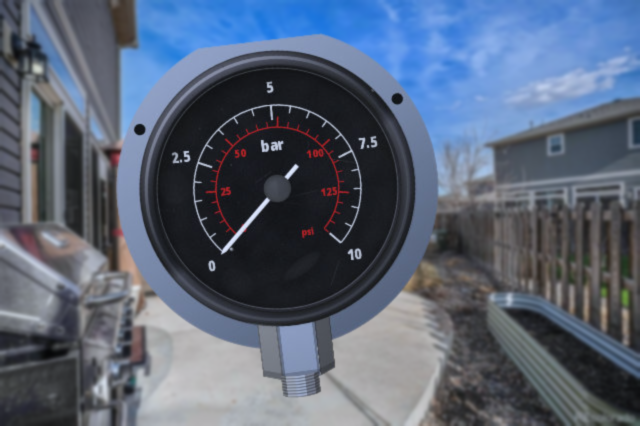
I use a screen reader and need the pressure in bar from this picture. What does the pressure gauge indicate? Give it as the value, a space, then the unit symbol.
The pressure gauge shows 0 bar
